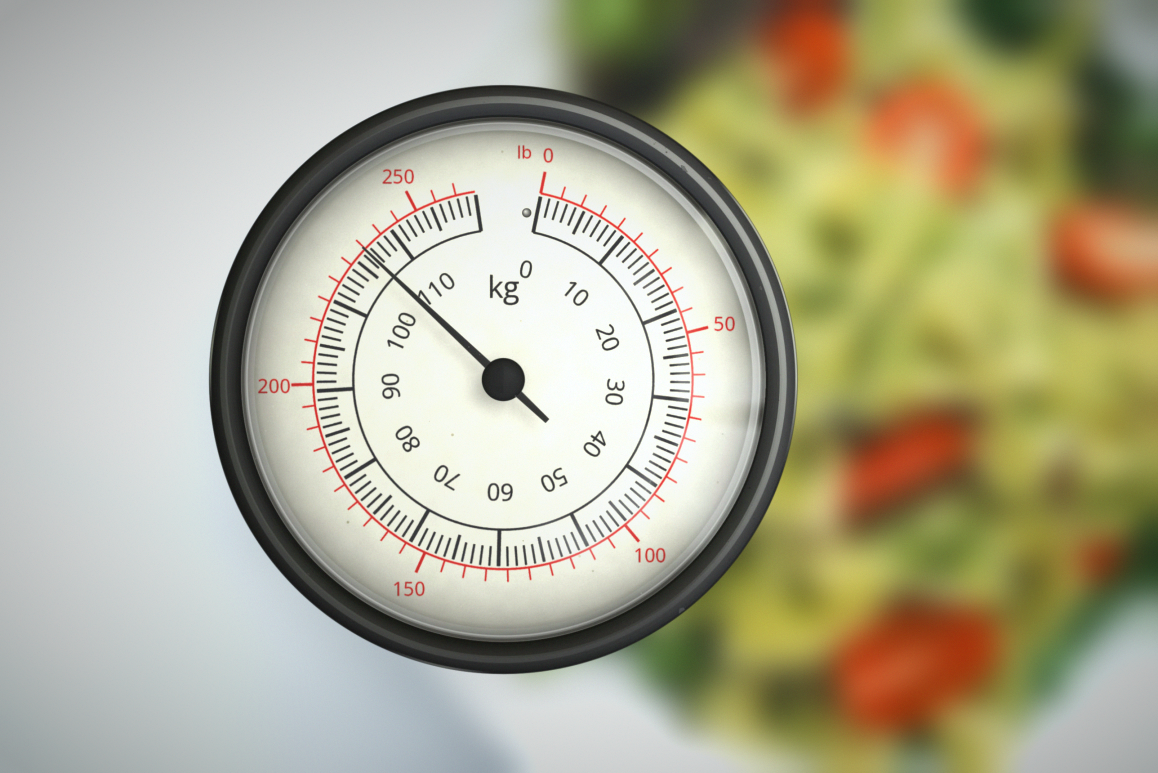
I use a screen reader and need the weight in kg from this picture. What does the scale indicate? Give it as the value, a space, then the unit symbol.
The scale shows 106.5 kg
